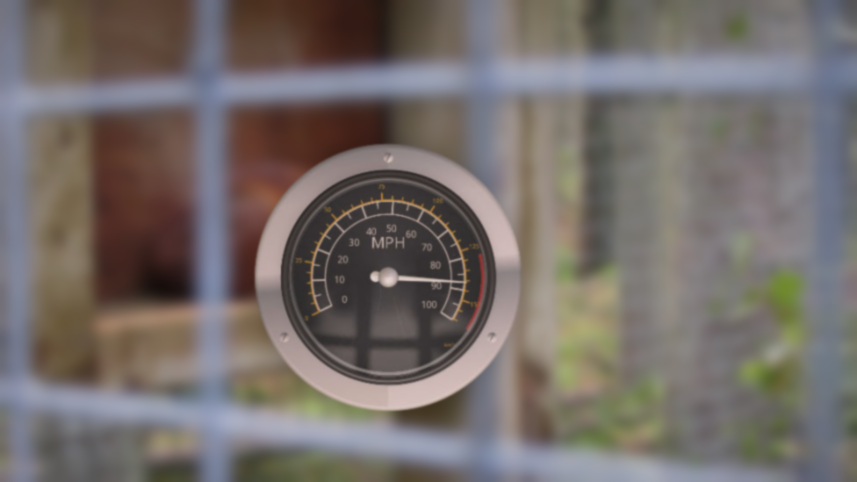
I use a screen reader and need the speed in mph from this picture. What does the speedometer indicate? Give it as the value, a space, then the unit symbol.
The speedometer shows 87.5 mph
